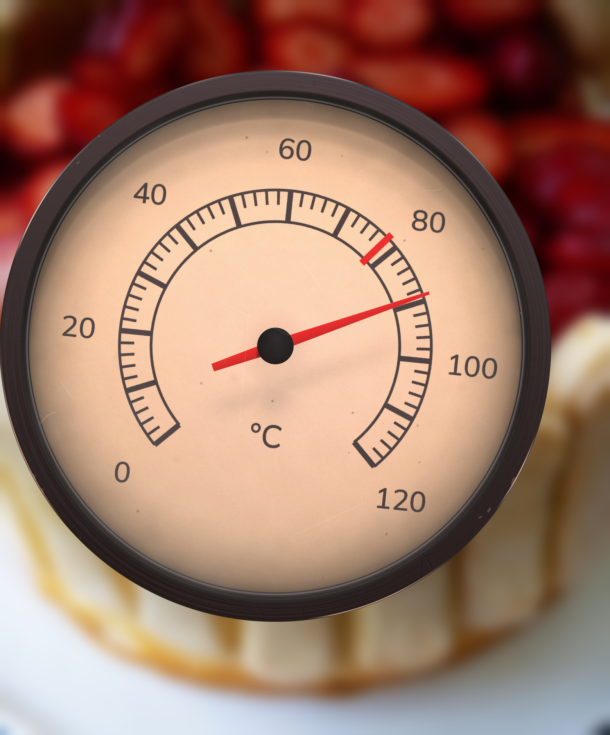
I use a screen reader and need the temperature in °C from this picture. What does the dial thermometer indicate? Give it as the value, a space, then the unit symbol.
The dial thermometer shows 89 °C
